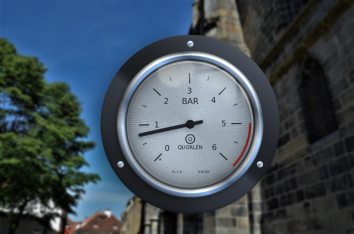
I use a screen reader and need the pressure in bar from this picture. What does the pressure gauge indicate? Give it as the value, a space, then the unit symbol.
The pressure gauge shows 0.75 bar
